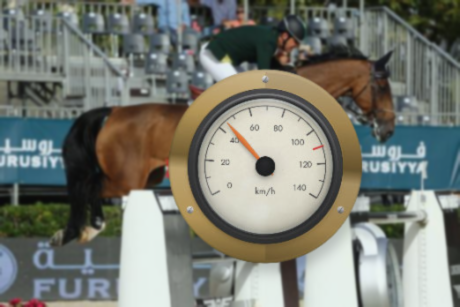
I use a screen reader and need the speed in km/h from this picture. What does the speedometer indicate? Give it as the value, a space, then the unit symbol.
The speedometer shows 45 km/h
